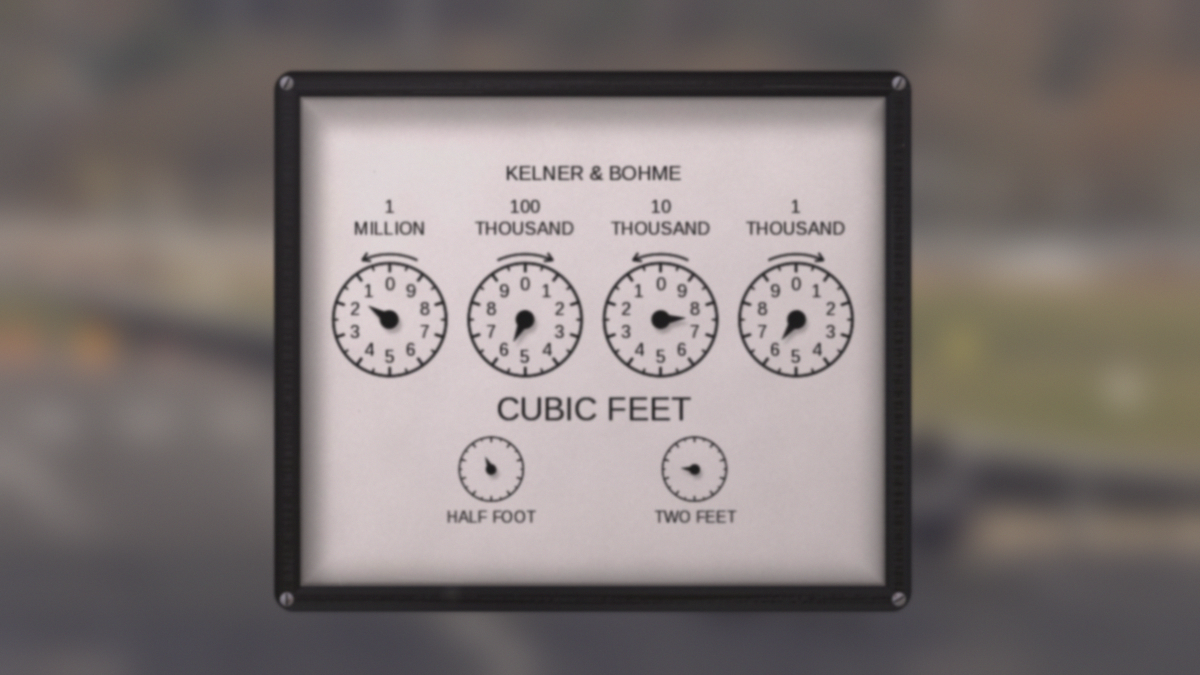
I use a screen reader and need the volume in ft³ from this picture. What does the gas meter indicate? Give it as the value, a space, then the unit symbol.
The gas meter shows 157600 ft³
